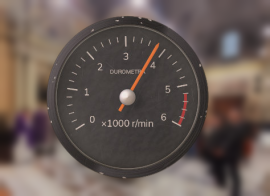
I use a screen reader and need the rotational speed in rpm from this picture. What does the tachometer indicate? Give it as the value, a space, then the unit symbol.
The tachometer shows 3800 rpm
